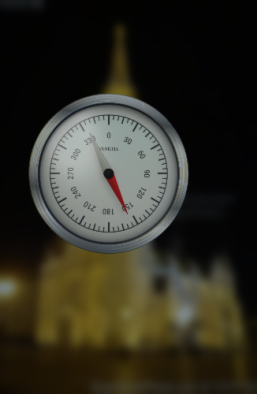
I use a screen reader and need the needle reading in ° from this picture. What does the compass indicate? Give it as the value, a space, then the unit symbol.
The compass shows 155 °
